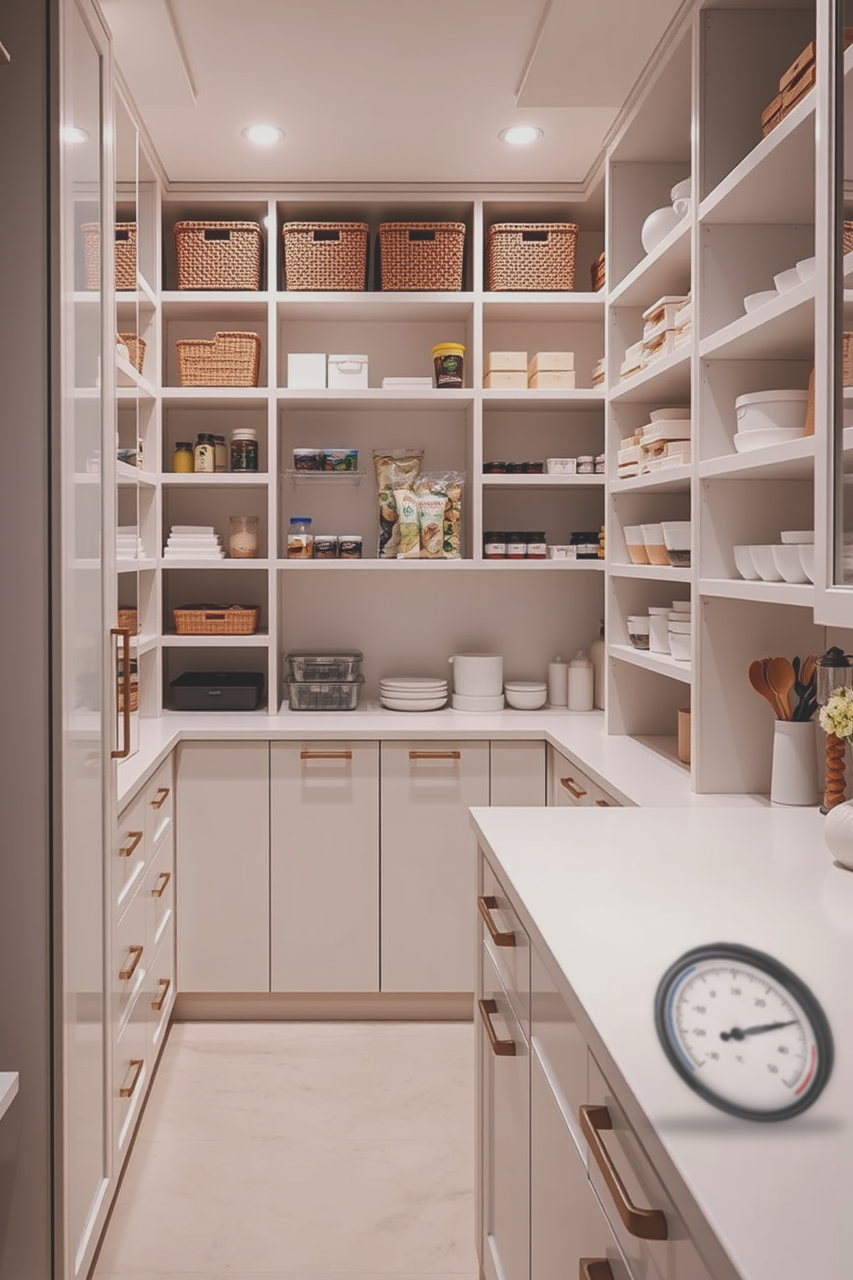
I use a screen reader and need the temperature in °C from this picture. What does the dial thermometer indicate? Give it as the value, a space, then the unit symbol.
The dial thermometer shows 30 °C
